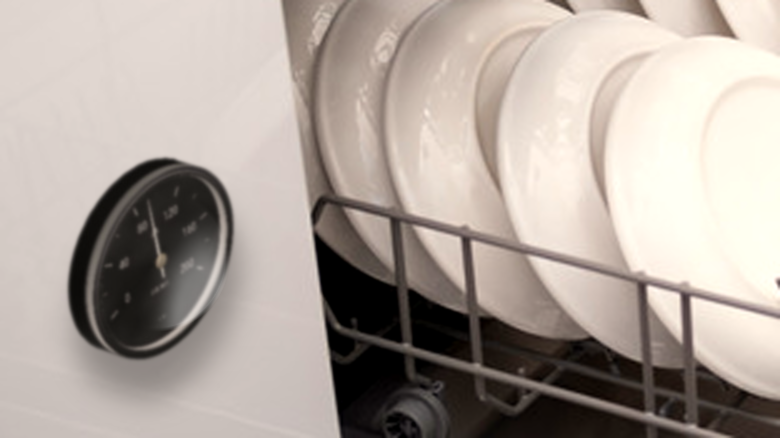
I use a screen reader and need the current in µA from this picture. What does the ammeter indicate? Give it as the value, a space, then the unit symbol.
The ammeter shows 90 µA
